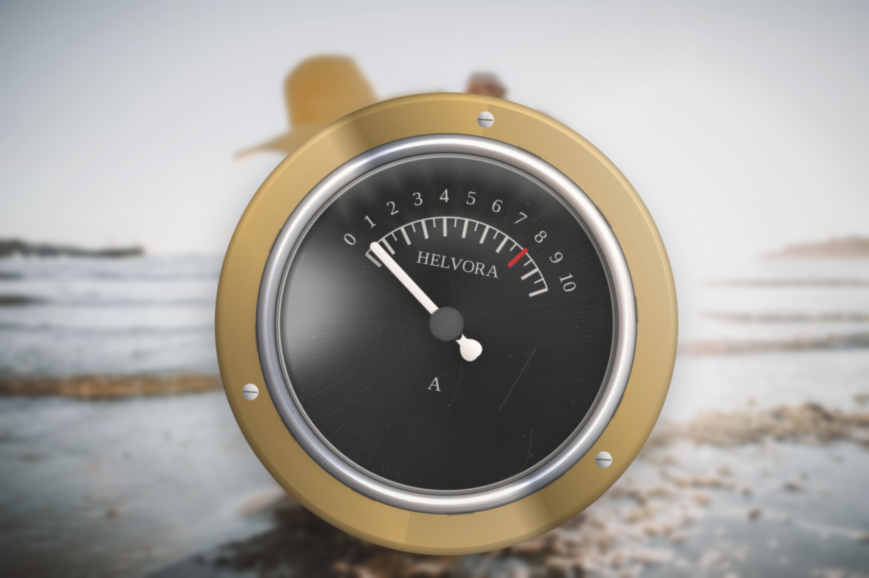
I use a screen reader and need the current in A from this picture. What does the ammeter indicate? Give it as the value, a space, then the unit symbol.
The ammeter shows 0.5 A
